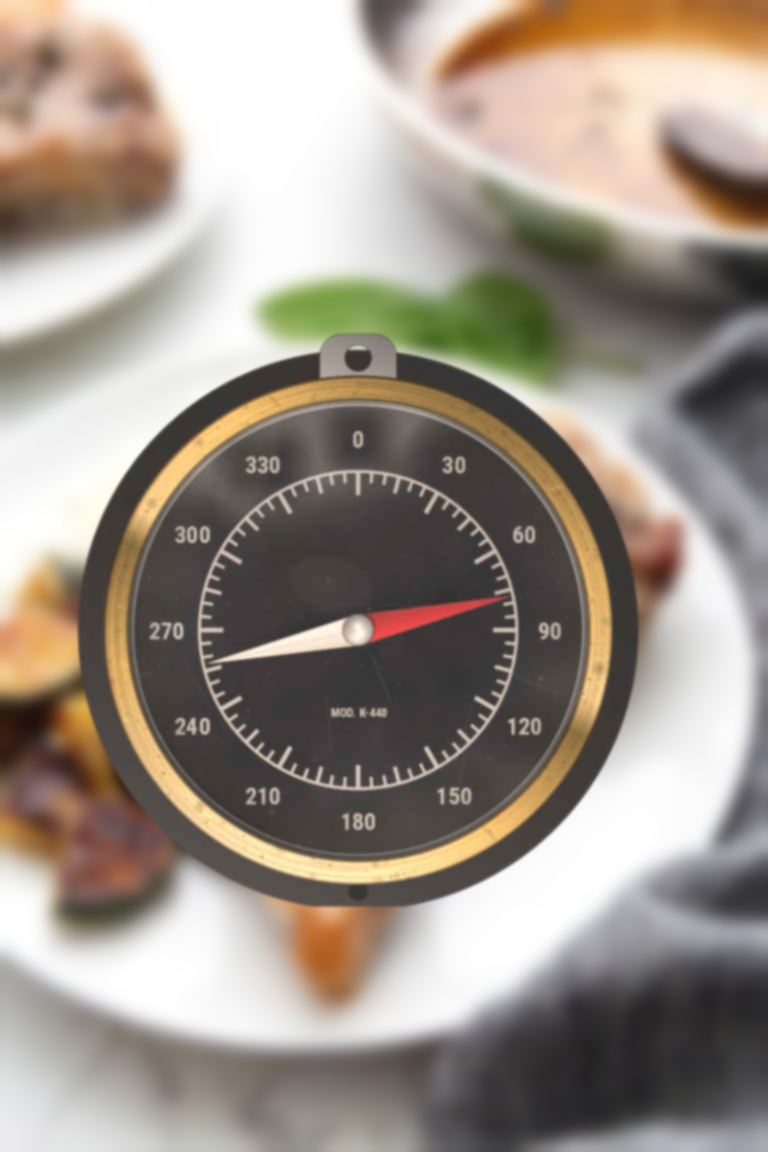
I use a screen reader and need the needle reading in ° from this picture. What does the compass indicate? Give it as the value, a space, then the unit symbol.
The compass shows 77.5 °
